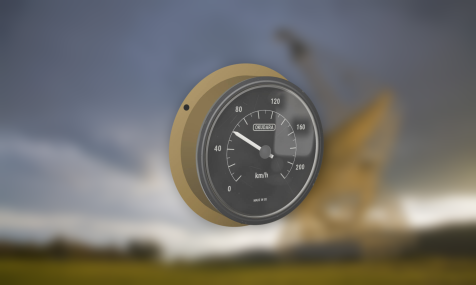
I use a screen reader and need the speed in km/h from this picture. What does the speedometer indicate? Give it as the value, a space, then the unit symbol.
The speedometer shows 60 km/h
